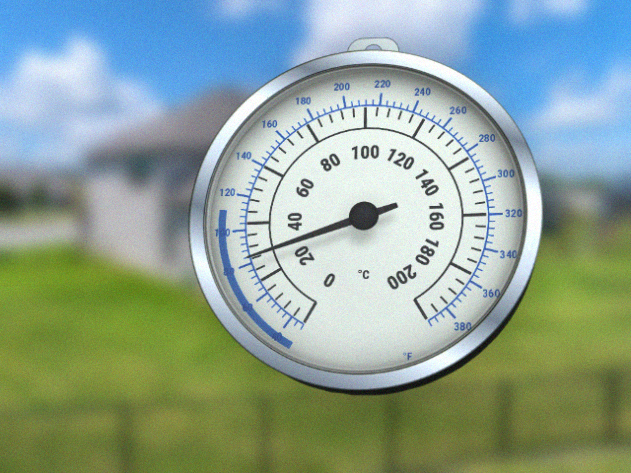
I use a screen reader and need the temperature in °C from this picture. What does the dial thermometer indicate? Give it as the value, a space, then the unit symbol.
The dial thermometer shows 28 °C
